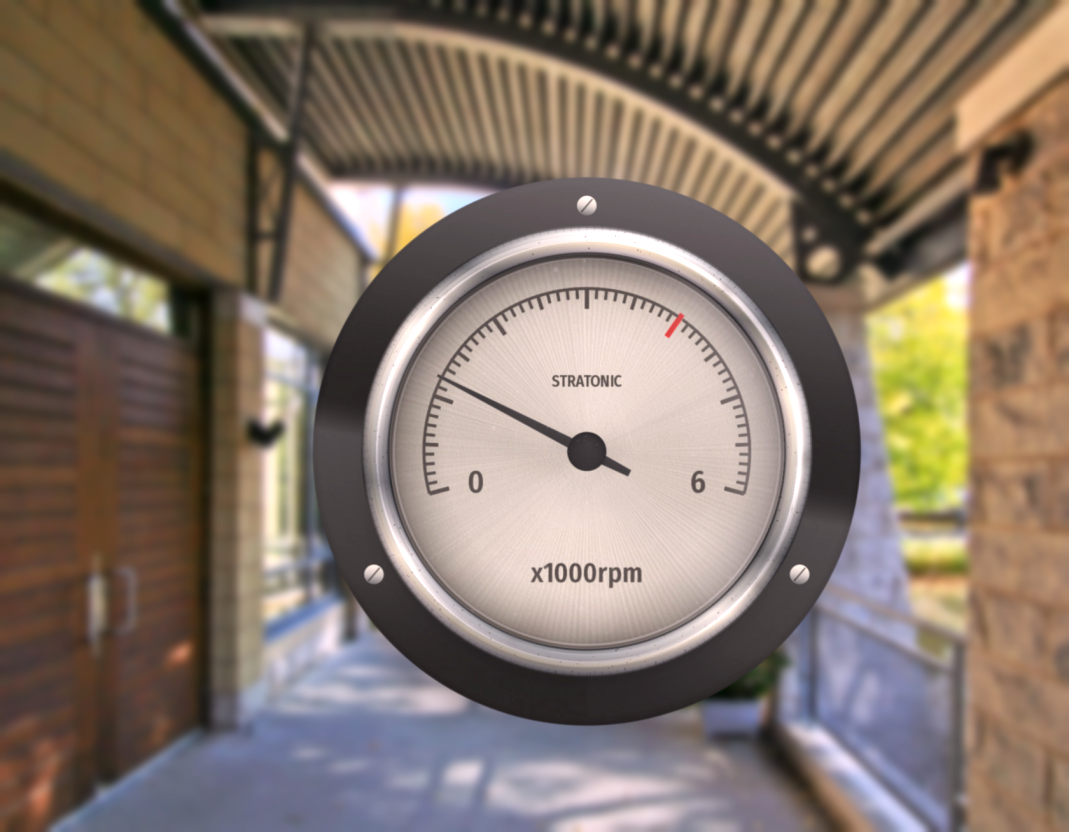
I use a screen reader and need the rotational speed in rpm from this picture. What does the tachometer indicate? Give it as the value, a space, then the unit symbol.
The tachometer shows 1200 rpm
